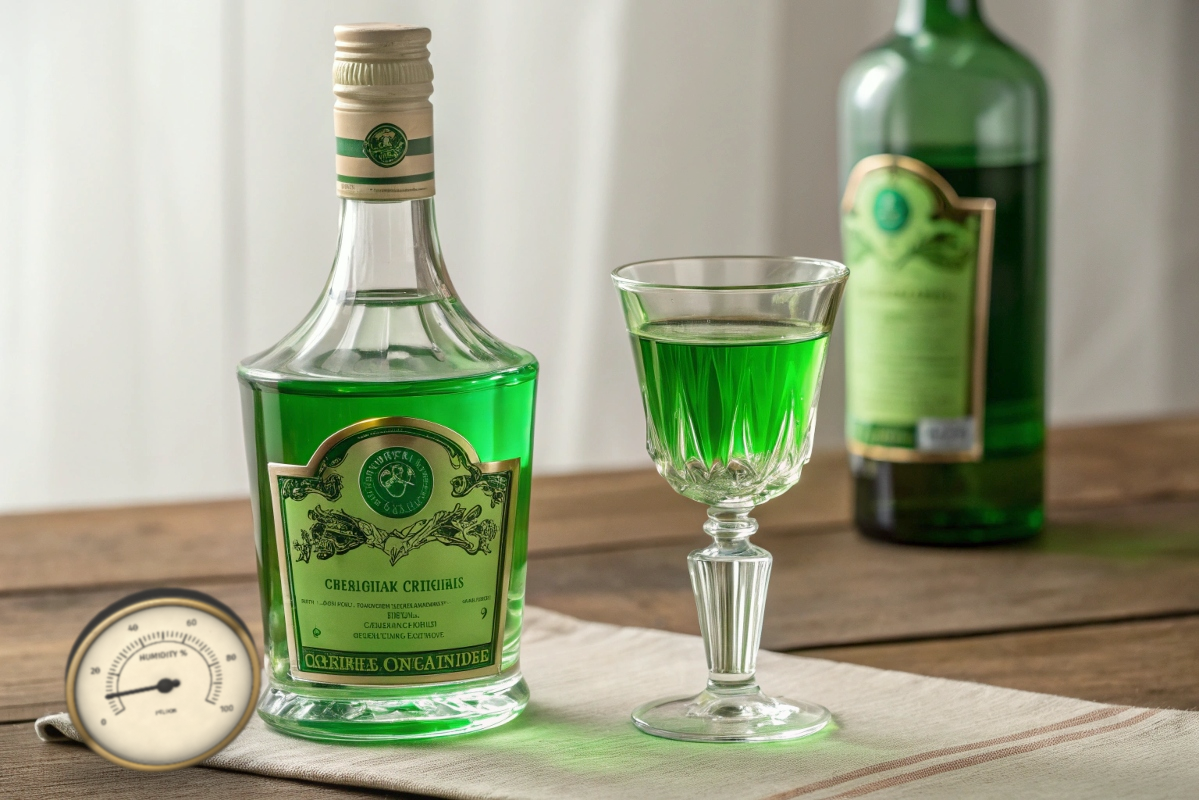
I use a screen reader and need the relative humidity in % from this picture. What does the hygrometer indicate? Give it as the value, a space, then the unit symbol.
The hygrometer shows 10 %
